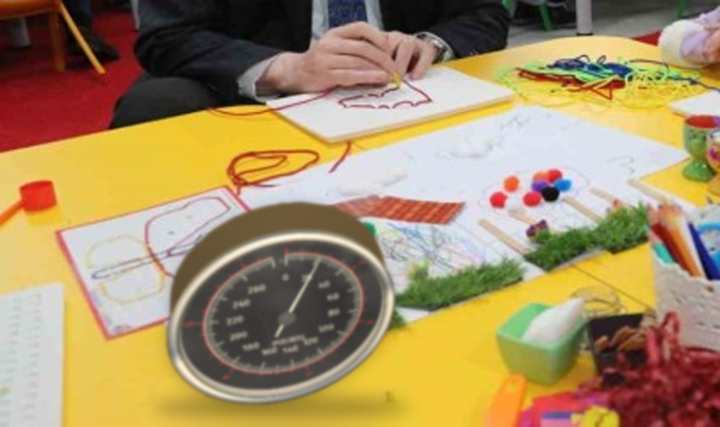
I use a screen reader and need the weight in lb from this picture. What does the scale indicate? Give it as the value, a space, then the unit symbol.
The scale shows 20 lb
